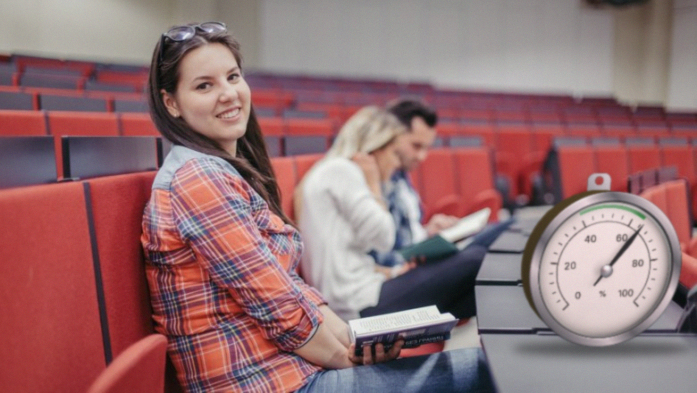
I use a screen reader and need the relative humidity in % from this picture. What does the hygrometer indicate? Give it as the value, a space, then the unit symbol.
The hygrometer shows 64 %
